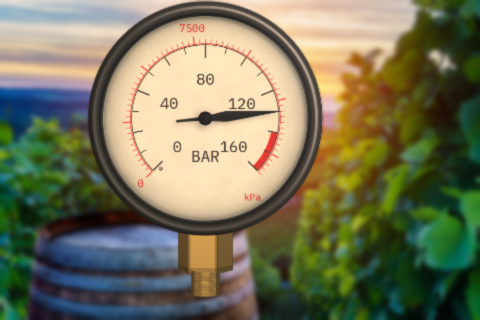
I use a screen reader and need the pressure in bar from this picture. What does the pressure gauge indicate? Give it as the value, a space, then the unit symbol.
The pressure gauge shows 130 bar
